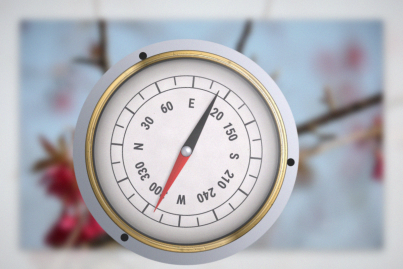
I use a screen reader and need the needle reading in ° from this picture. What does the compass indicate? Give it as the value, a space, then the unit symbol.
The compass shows 292.5 °
